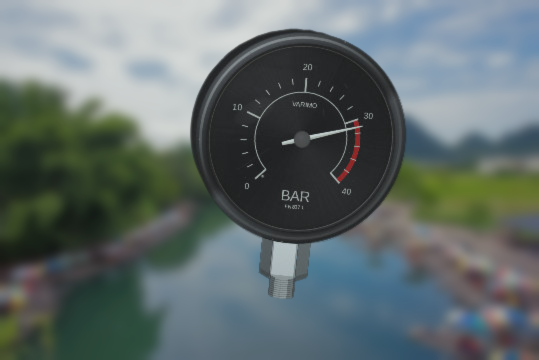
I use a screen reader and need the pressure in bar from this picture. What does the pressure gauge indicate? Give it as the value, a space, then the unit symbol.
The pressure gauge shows 31 bar
